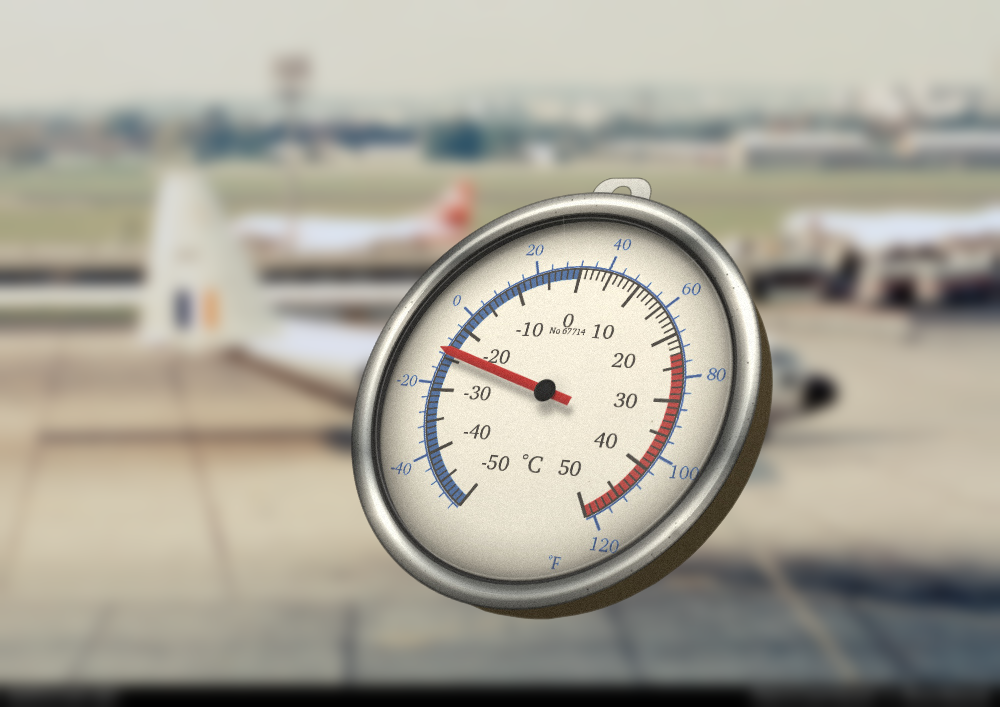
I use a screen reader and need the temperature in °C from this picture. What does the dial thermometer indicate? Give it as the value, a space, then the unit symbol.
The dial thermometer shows -24 °C
